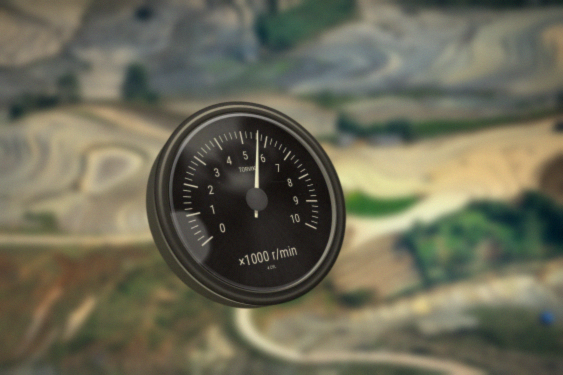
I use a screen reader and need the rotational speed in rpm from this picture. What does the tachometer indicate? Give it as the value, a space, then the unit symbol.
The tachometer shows 5600 rpm
